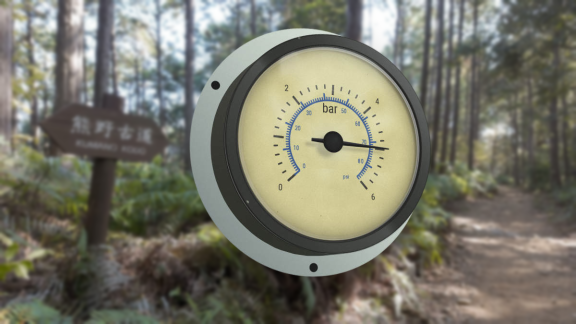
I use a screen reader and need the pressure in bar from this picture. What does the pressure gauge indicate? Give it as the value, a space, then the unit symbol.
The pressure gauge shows 5 bar
